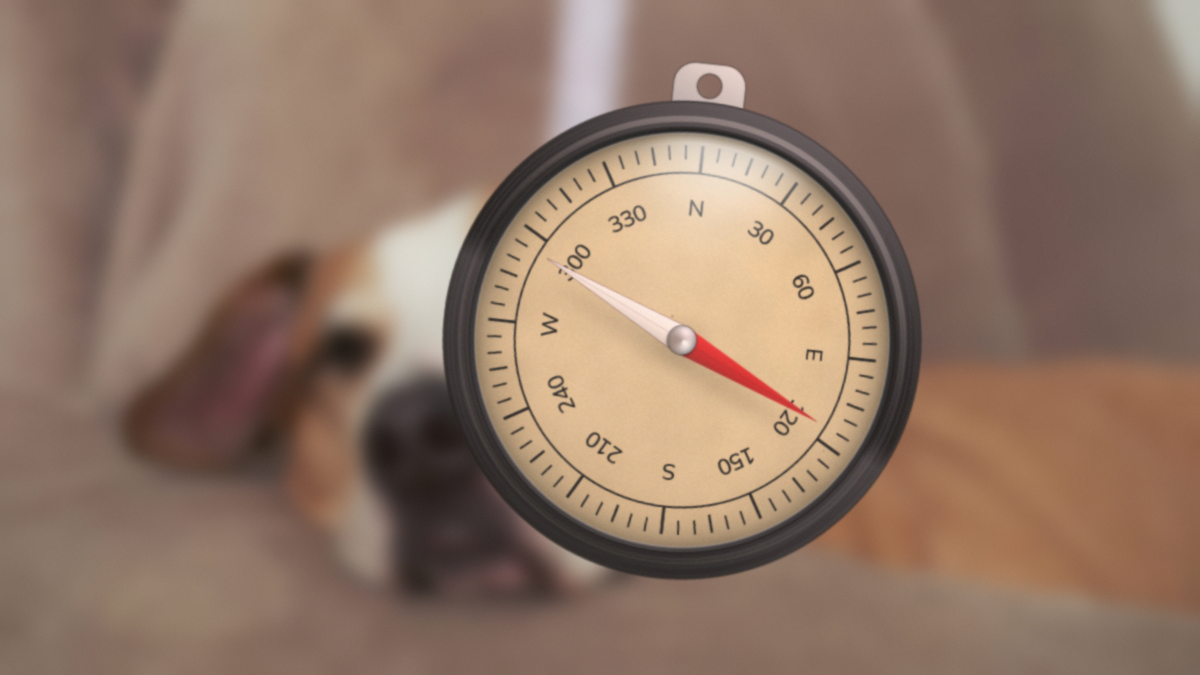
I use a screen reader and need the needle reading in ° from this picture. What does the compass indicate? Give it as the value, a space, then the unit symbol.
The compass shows 115 °
